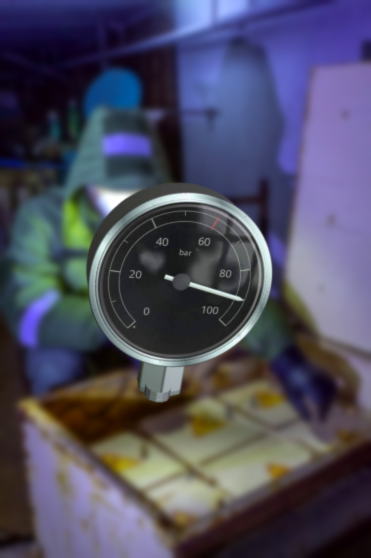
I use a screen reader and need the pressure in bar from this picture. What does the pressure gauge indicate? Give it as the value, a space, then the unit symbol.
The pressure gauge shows 90 bar
